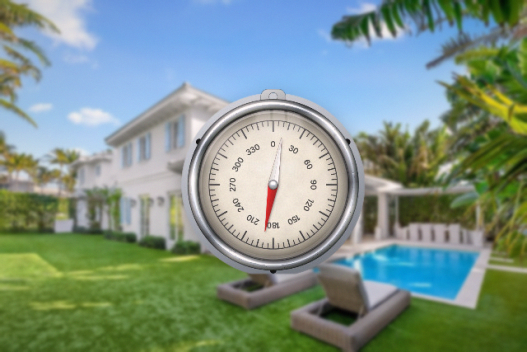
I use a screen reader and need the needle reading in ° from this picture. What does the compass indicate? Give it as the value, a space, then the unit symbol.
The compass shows 190 °
